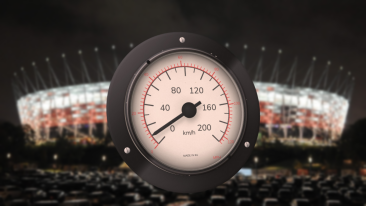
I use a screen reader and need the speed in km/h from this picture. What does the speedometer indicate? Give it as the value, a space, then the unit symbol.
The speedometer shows 10 km/h
